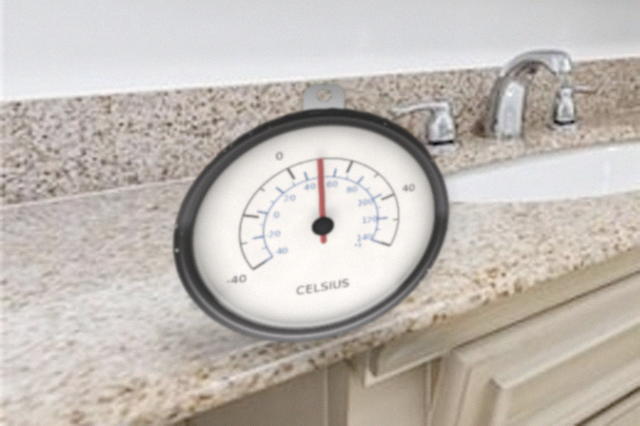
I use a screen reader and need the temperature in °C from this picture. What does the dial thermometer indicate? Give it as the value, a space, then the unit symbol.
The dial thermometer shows 10 °C
